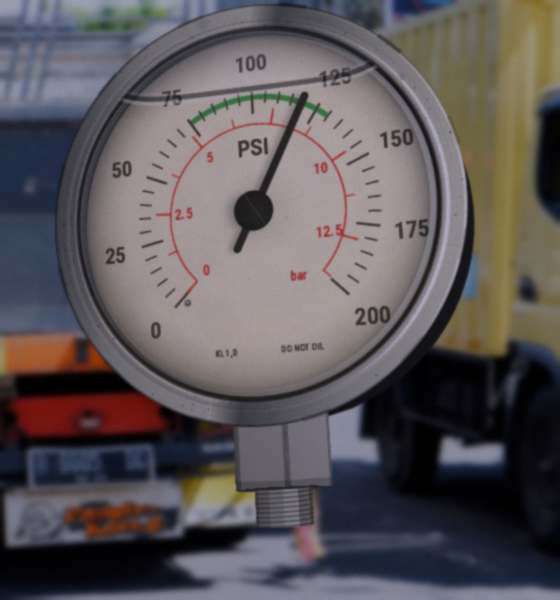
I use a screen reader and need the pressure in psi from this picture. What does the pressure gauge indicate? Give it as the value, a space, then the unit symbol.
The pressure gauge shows 120 psi
